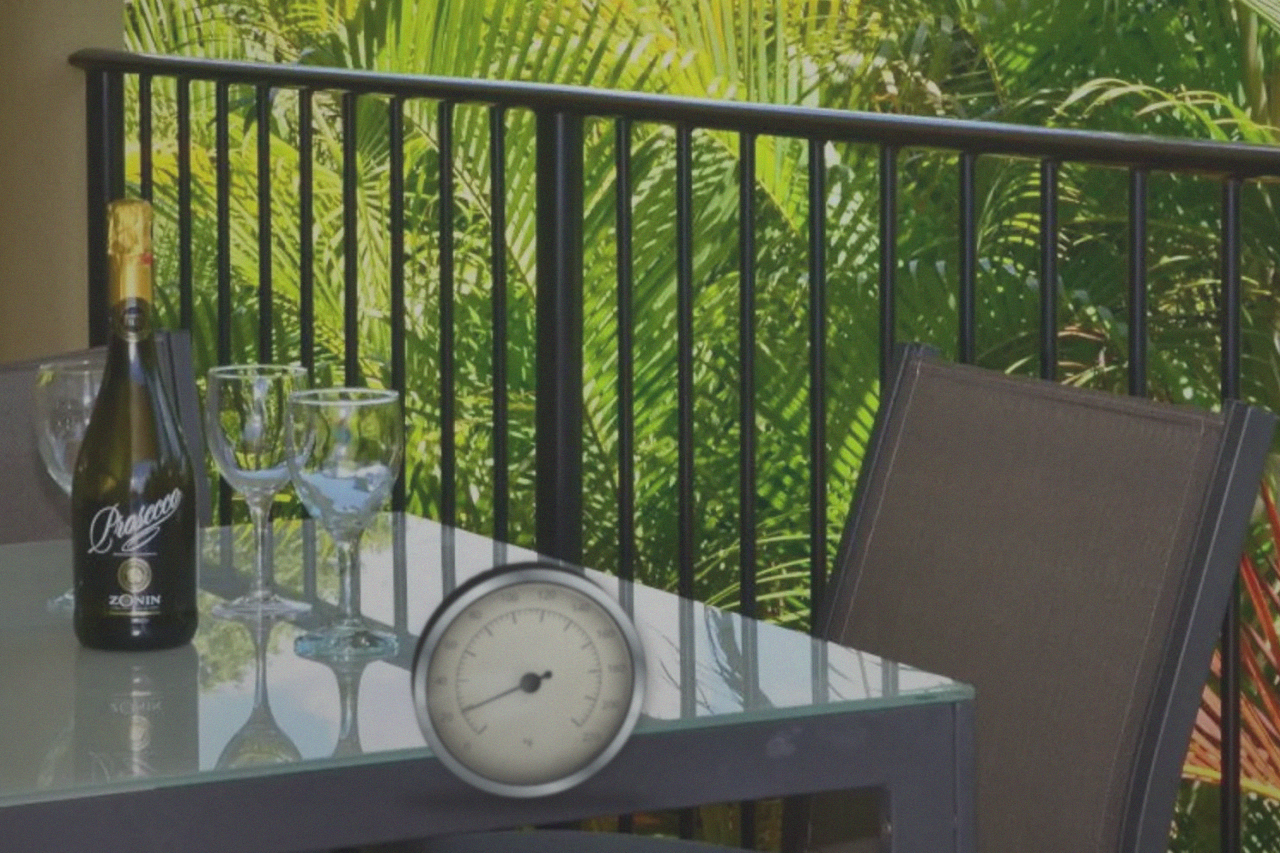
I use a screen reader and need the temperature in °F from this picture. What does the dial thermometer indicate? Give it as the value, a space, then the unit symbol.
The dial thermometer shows 20 °F
